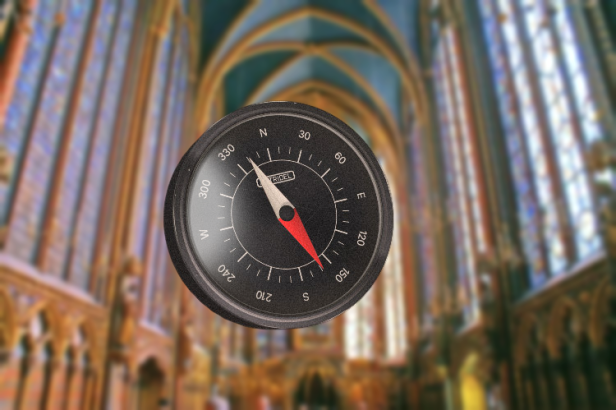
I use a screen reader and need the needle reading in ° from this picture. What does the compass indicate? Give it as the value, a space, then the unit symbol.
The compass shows 160 °
